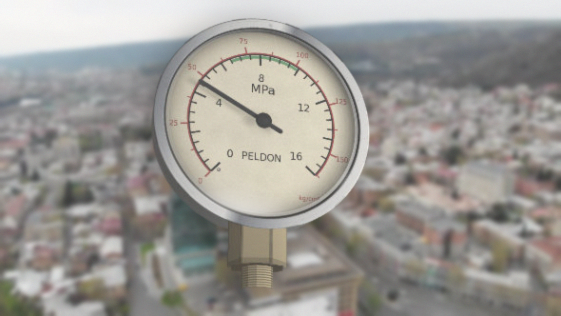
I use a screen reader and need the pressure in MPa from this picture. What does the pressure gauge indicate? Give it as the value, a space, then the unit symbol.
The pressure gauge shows 4.5 MPa
